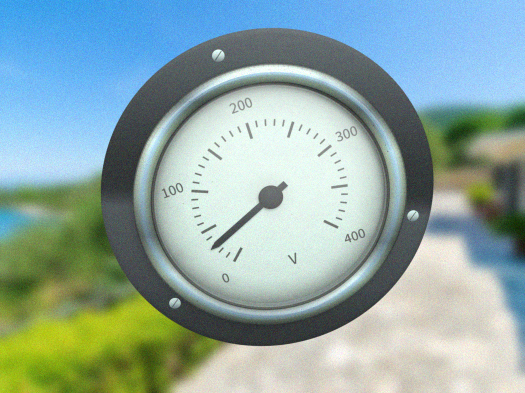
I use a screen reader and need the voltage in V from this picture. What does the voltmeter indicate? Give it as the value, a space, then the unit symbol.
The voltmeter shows 30 V
